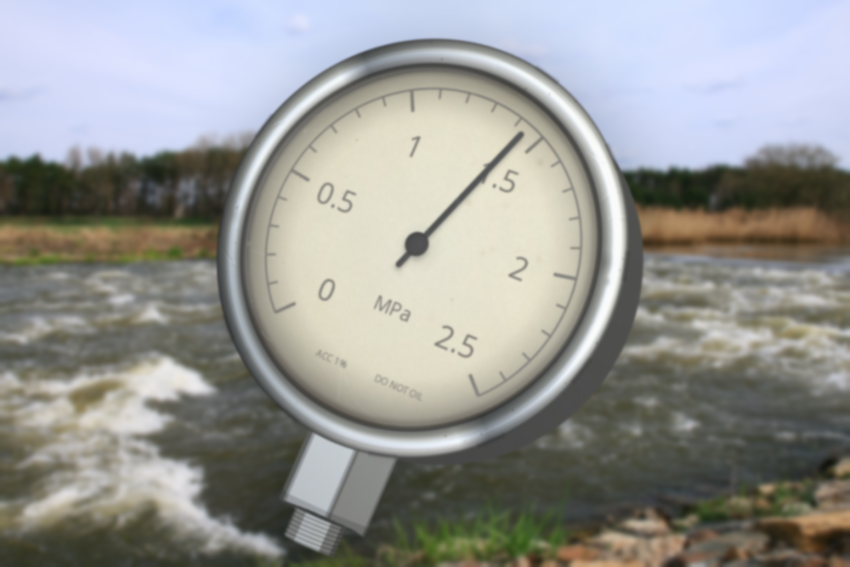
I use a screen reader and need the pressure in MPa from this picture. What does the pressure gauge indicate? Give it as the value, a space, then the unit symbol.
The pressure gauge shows 1.45 MPa
